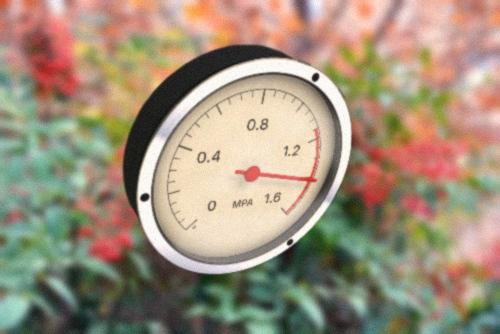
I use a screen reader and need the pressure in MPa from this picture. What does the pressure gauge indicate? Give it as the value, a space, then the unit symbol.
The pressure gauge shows 1.4 MPa
